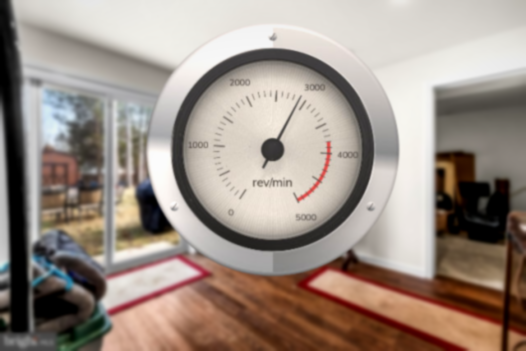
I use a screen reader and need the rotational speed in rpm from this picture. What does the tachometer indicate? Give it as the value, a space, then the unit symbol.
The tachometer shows 2900 rpm
